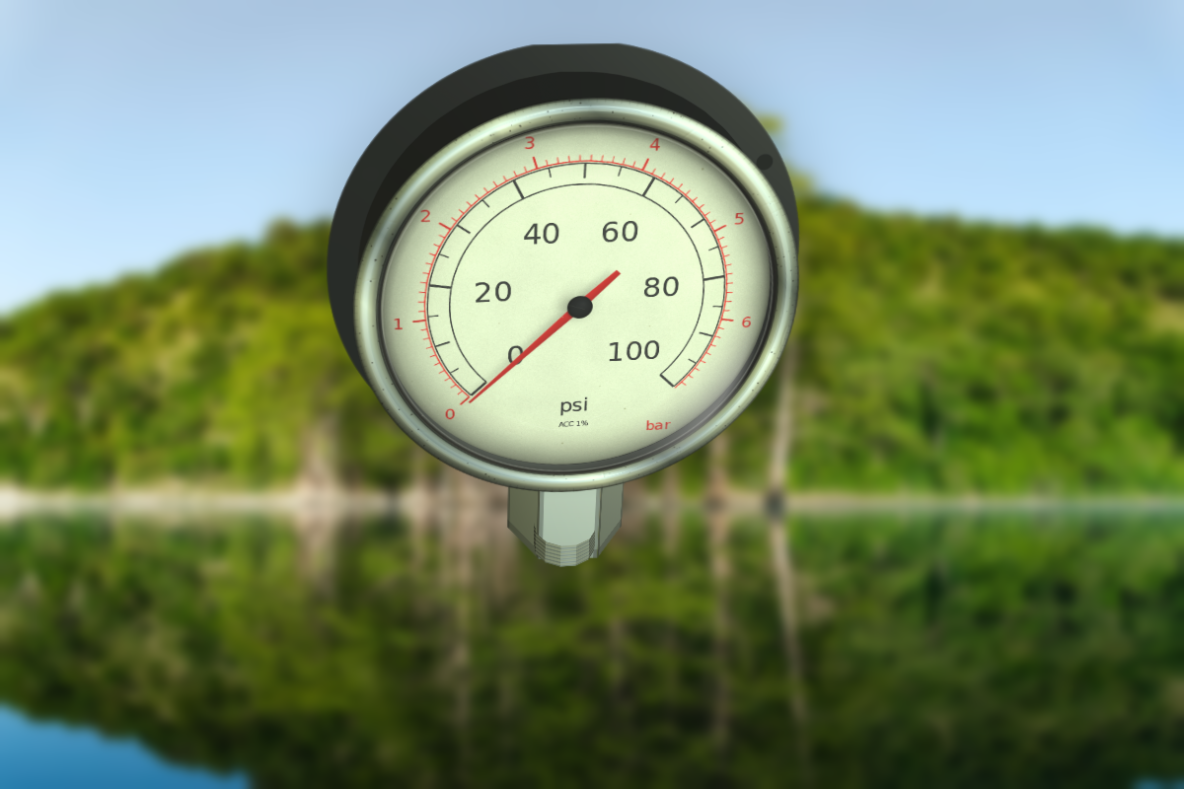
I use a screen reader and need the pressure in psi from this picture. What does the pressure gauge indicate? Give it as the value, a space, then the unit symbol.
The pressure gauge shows 0 psi
